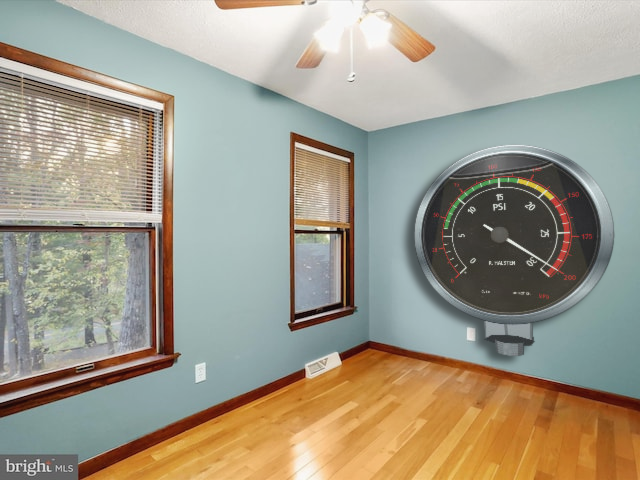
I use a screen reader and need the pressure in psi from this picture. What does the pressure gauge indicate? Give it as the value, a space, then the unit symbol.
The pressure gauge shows 29 psi
